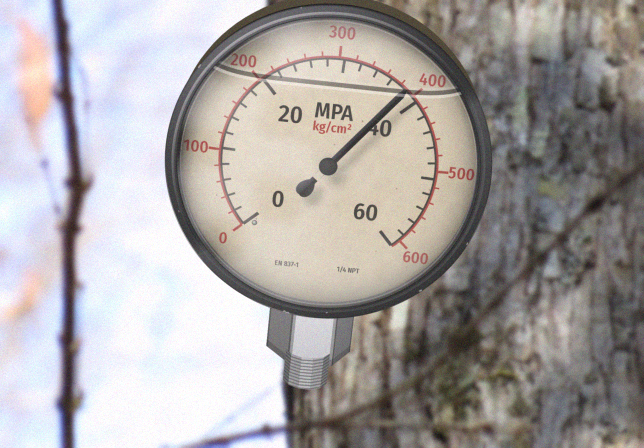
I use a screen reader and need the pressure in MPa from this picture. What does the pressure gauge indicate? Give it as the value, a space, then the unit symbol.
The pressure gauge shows 38 MPa
